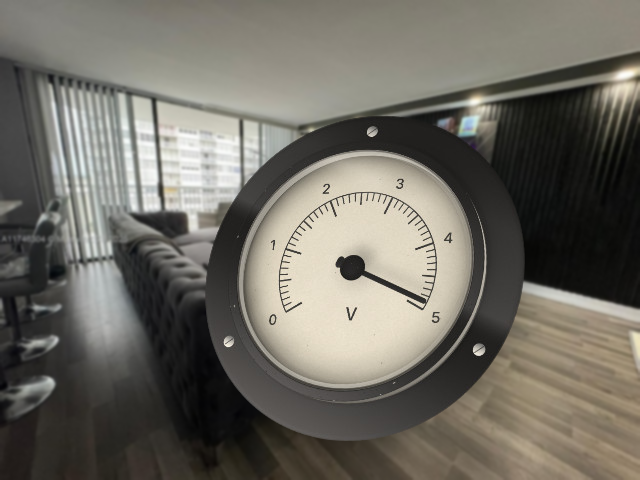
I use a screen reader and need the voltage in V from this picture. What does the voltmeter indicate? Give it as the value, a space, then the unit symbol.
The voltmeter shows 4.9 V
